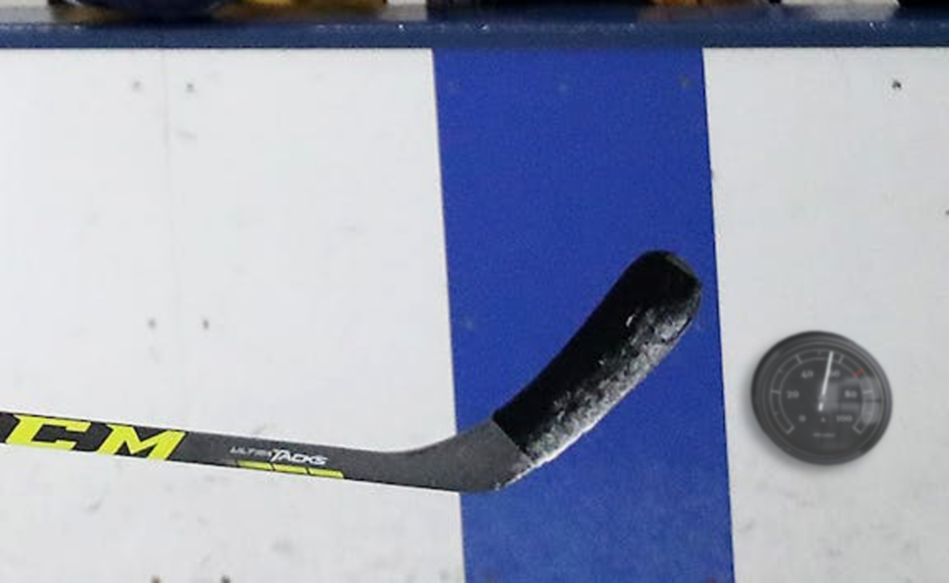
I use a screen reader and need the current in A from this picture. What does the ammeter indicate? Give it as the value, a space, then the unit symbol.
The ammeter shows 55 A
